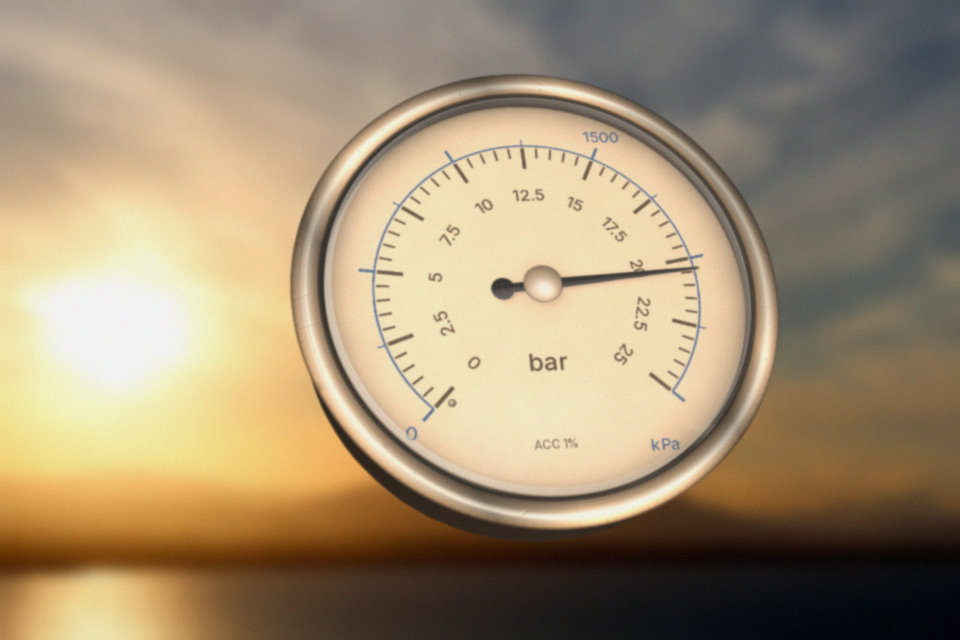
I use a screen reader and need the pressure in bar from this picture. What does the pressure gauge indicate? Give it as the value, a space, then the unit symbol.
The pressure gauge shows 20.5 bar
